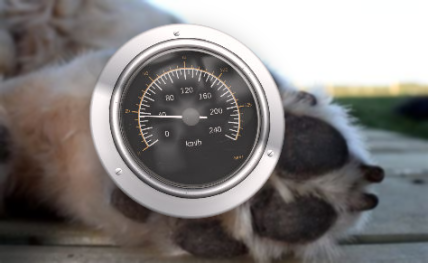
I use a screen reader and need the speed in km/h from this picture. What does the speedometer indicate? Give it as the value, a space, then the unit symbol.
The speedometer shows 35 km/h
